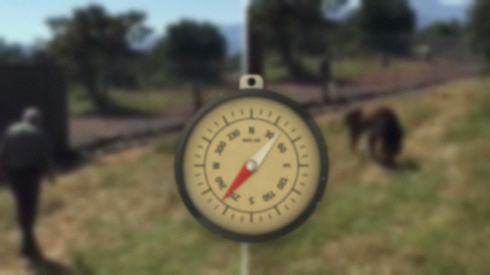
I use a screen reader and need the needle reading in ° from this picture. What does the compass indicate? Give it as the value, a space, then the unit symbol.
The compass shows 220 °
